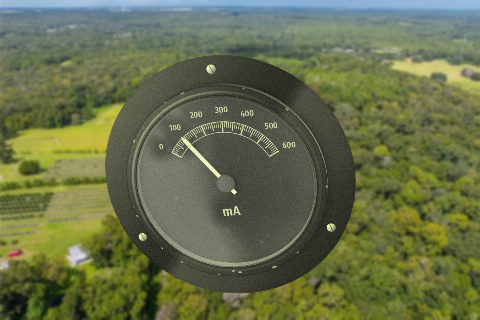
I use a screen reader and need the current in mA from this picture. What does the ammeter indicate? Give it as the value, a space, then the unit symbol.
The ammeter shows 100 mA
